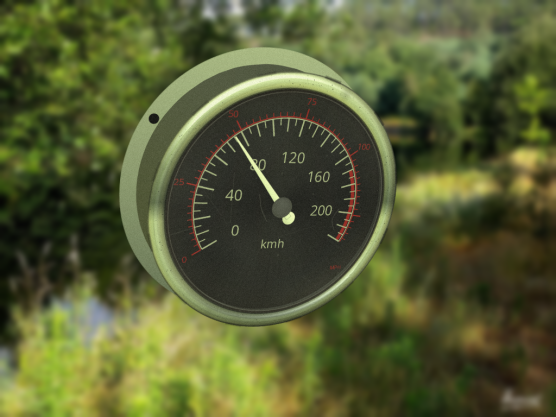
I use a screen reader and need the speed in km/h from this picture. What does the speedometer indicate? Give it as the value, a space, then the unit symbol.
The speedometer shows 75 km/h
